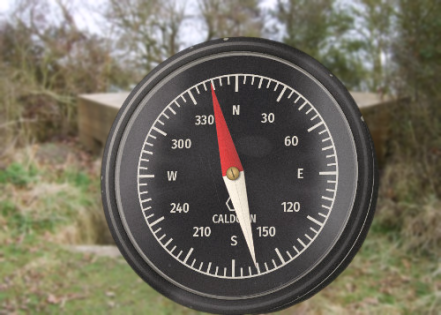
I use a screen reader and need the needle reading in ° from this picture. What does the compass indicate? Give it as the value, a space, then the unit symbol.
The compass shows 345 °
